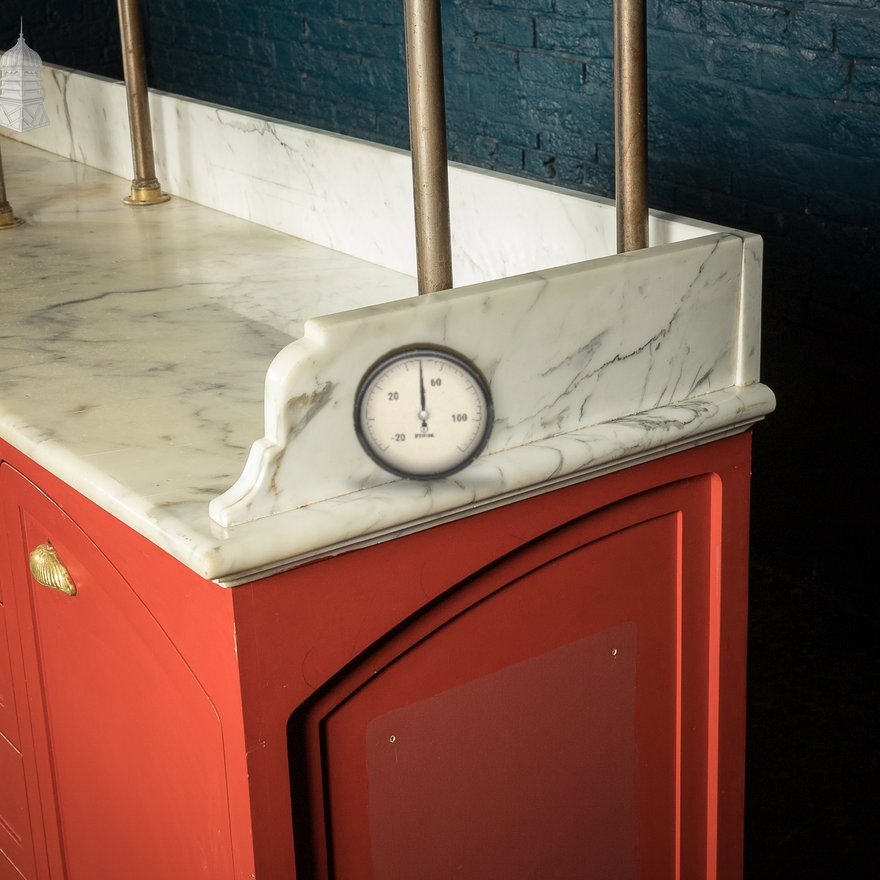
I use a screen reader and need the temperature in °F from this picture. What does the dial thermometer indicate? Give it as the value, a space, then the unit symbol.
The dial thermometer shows 48 °F
